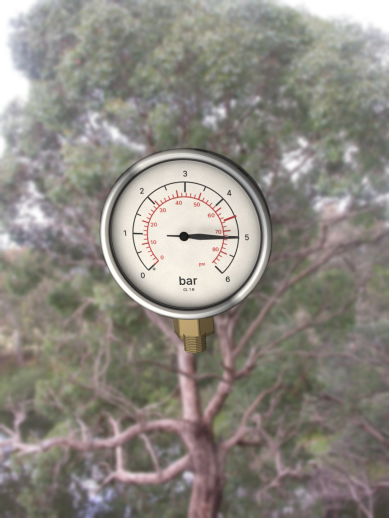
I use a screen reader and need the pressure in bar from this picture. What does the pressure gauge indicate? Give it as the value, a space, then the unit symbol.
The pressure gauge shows 5 bar
